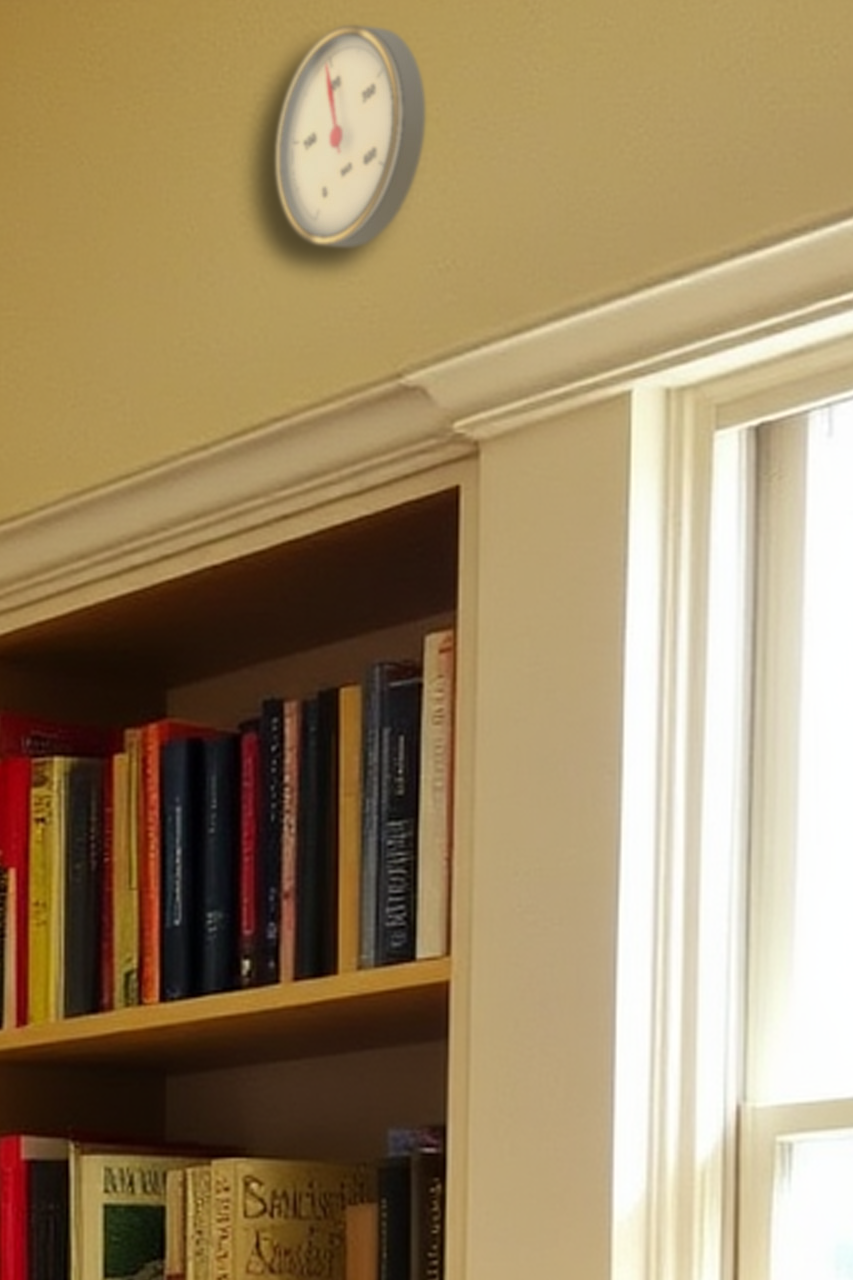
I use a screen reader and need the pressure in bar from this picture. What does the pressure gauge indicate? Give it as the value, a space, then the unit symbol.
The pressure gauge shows 200 bar
